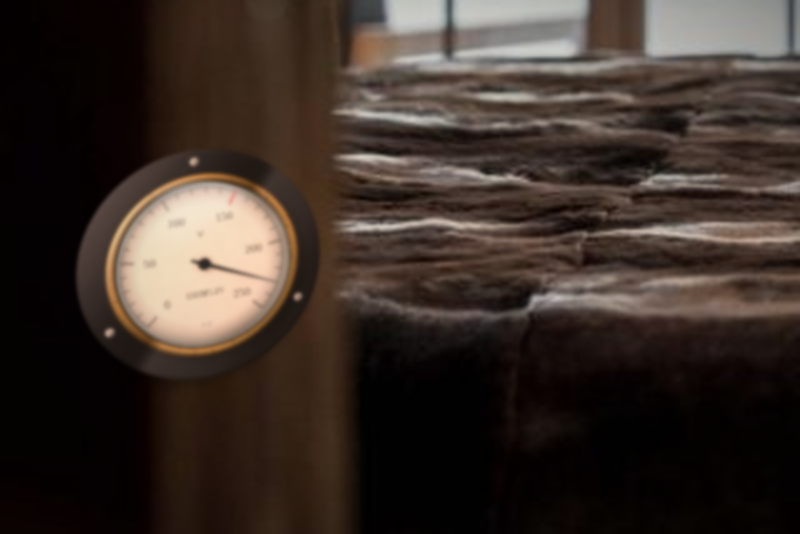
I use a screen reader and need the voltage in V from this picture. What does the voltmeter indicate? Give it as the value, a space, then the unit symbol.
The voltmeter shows 230 V
